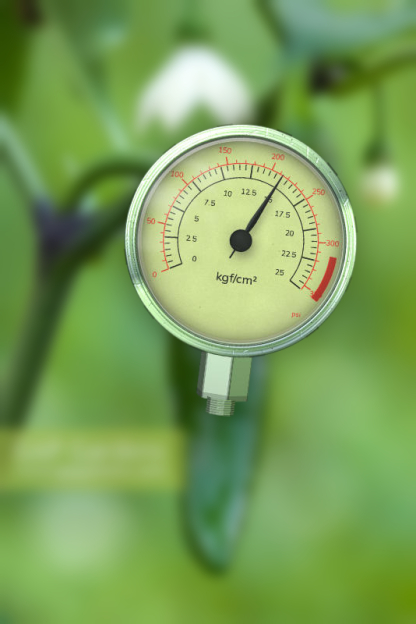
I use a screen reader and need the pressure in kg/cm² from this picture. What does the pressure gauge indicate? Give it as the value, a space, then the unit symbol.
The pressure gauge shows 15 kg/cm²
